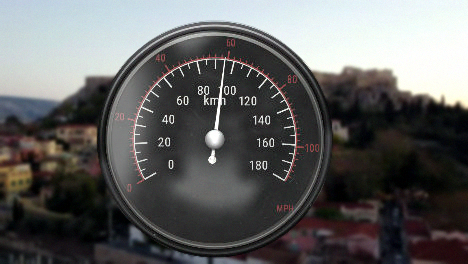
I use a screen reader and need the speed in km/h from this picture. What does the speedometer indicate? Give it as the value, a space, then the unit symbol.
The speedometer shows 95 km/h
